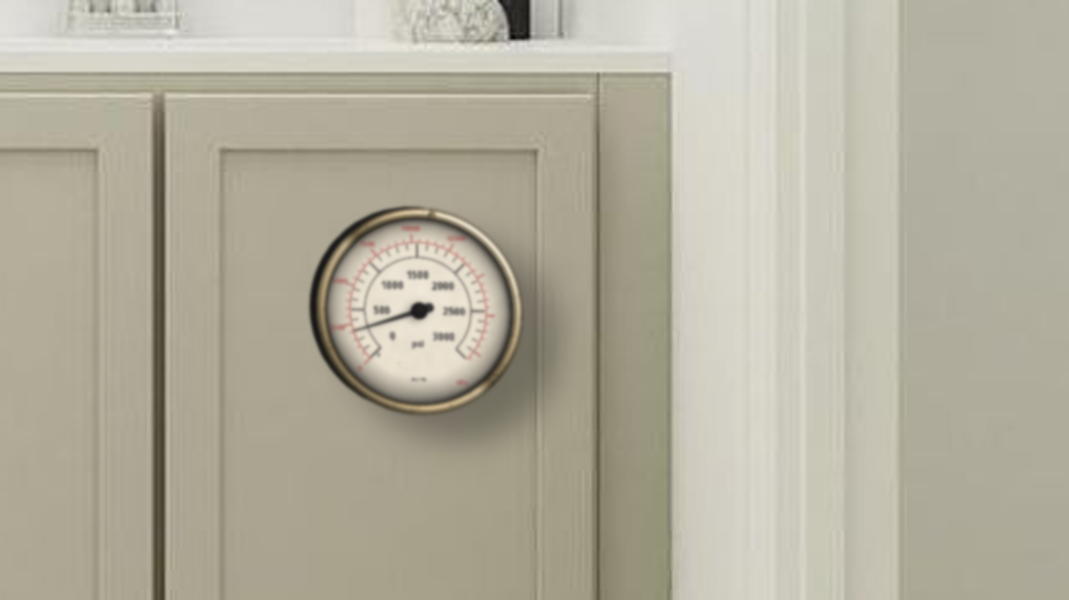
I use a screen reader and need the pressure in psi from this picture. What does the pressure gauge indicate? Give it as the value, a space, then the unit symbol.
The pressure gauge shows 300 psi
